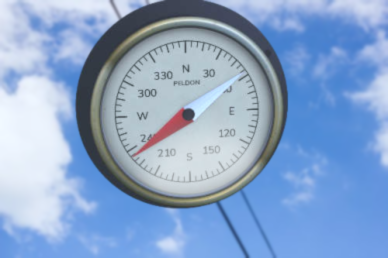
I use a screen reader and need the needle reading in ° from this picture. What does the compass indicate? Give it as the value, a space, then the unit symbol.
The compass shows 235 °
